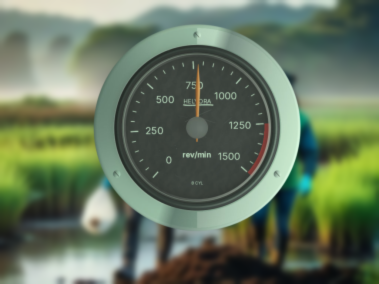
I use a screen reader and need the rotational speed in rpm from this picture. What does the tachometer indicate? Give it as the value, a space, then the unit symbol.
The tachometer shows 775 rpm
